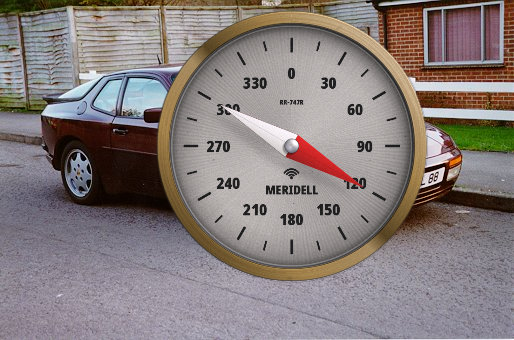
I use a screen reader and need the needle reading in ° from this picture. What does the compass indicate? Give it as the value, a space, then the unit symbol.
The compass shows 120 °
